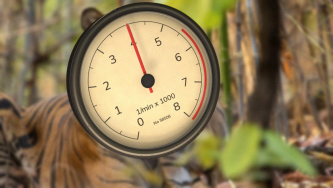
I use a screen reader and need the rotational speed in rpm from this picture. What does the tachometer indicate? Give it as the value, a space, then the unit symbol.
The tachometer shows 4000 rpm
